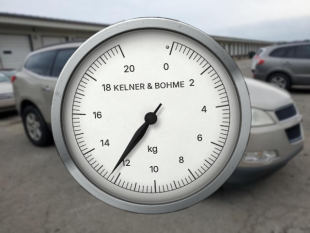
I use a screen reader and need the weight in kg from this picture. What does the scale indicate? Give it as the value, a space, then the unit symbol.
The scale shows 12.4 kg
